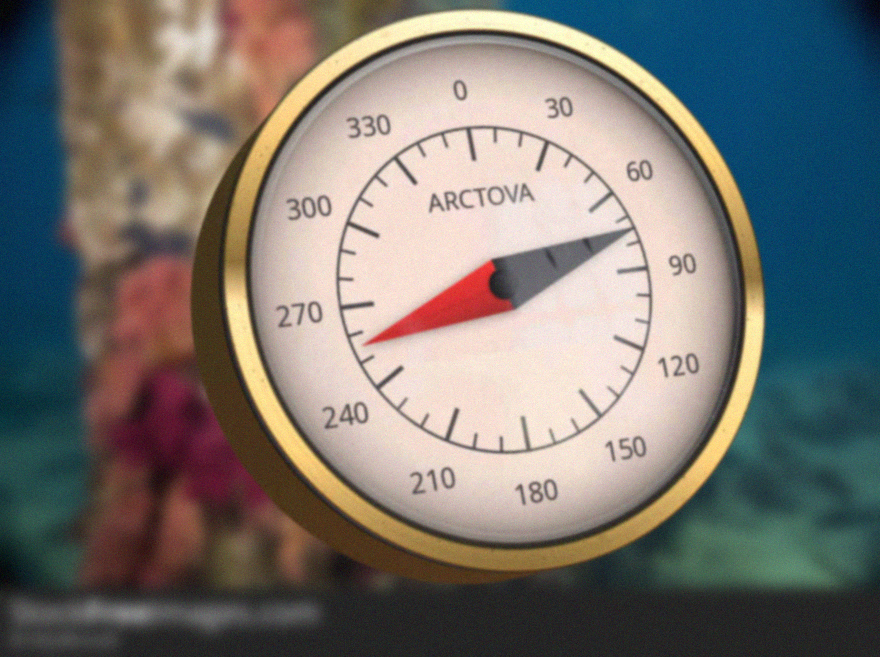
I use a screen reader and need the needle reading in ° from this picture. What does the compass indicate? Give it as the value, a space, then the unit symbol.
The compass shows 255 °
